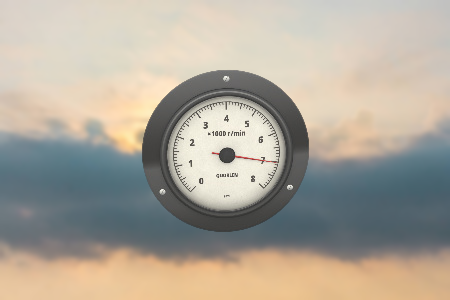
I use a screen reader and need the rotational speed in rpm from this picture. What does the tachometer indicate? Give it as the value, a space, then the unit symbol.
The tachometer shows 7000 rpm
